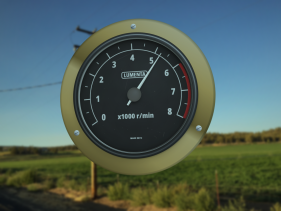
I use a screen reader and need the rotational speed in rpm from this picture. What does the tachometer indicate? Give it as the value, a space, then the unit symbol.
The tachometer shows 5250 rpm
